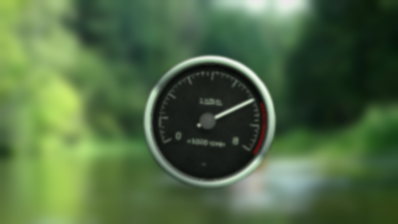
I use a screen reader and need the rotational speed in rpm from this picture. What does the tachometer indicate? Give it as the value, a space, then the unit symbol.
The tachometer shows 6000 rpm
